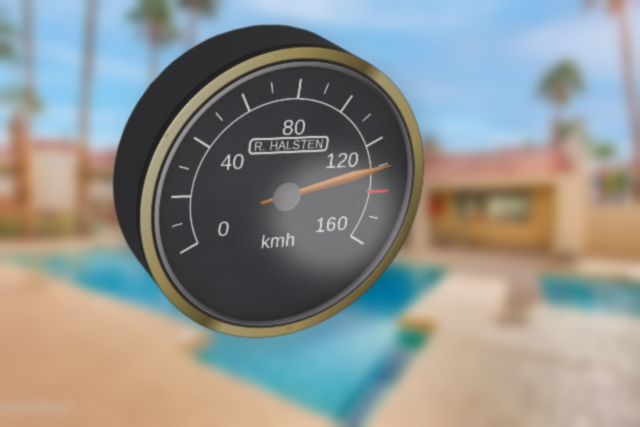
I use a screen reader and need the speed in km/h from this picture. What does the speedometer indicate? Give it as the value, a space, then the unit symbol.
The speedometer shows 130 km/h
